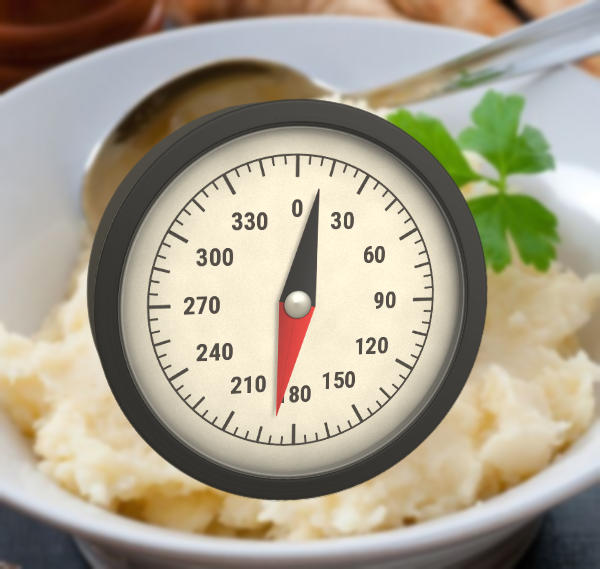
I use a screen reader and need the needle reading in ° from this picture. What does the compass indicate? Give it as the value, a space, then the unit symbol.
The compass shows 190 °
